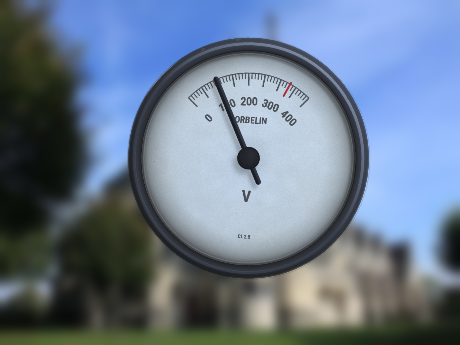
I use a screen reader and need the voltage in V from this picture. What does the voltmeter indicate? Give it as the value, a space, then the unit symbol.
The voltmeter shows 100 V
